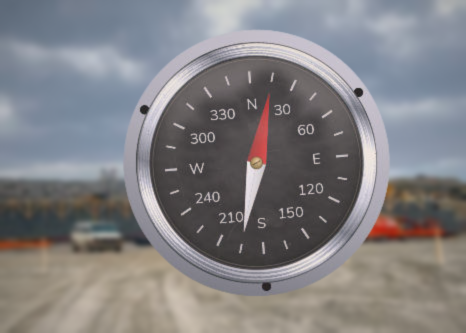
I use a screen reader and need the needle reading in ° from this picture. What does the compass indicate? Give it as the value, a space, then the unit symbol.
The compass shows 15 °
